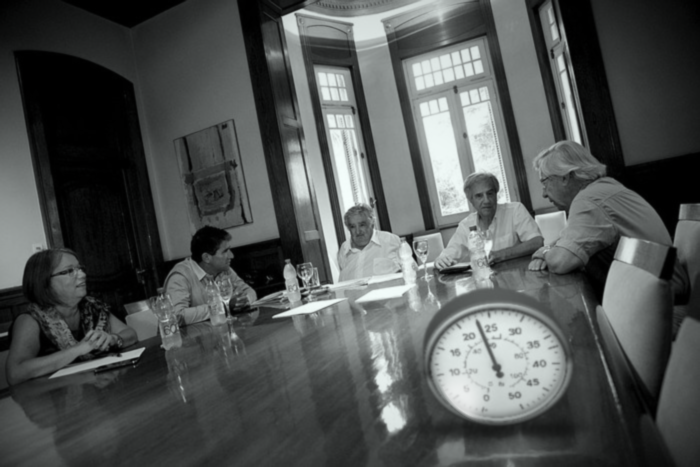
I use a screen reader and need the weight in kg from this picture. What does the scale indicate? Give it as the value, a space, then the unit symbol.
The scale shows 23 kg
